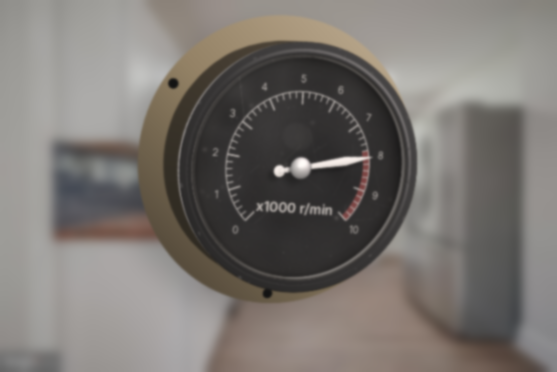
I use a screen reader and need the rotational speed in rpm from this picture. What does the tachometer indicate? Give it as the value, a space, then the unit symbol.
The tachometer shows 8000 rpm
